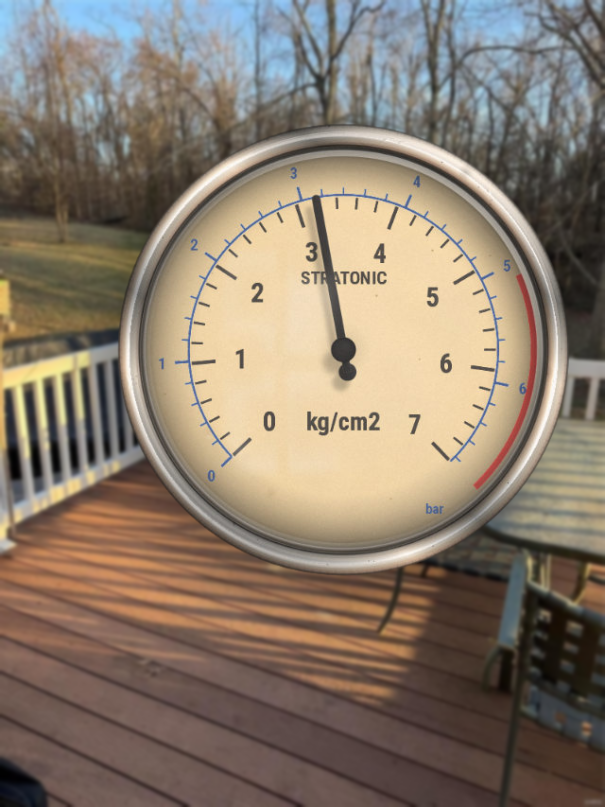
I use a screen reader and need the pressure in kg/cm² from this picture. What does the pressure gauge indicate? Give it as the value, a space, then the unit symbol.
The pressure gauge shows 3.2 kg/cm²
